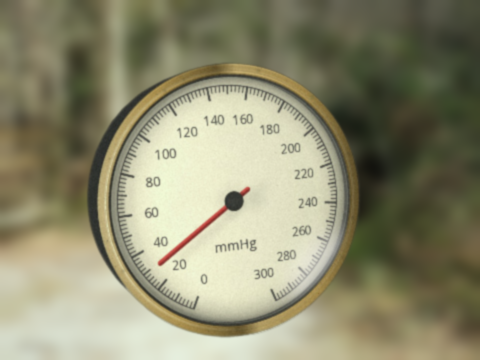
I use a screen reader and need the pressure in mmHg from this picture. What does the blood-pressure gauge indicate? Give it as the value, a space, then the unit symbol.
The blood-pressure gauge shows 30 mmHg
